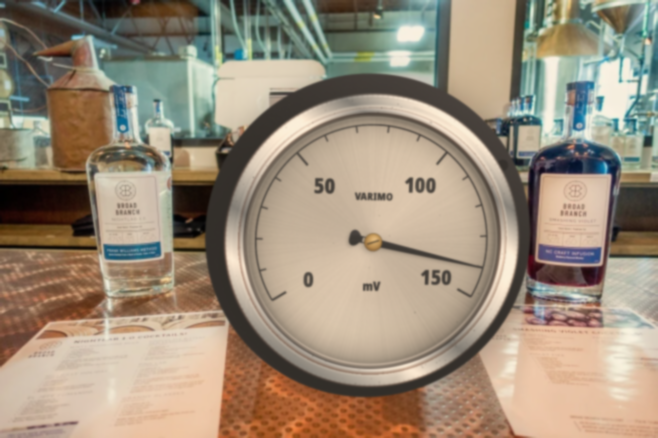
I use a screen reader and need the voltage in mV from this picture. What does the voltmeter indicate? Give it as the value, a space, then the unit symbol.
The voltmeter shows 140 mV
